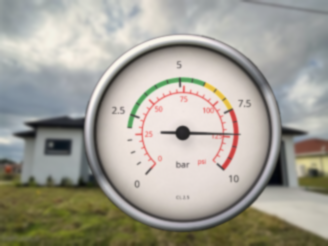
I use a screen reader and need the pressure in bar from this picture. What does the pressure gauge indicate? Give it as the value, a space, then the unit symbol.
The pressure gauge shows 8.5 bar
